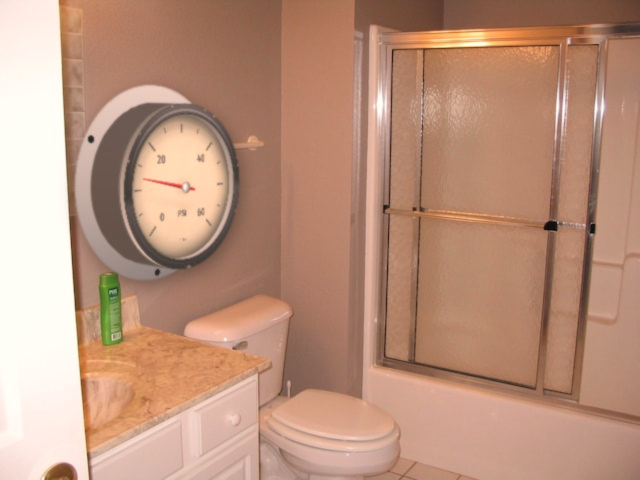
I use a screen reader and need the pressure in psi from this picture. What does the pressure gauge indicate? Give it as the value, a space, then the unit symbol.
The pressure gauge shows 12.5 psi
